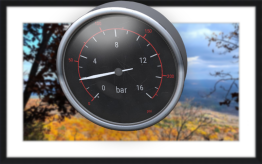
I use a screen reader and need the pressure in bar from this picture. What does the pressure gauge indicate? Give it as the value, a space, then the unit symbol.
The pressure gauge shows 2 bar
